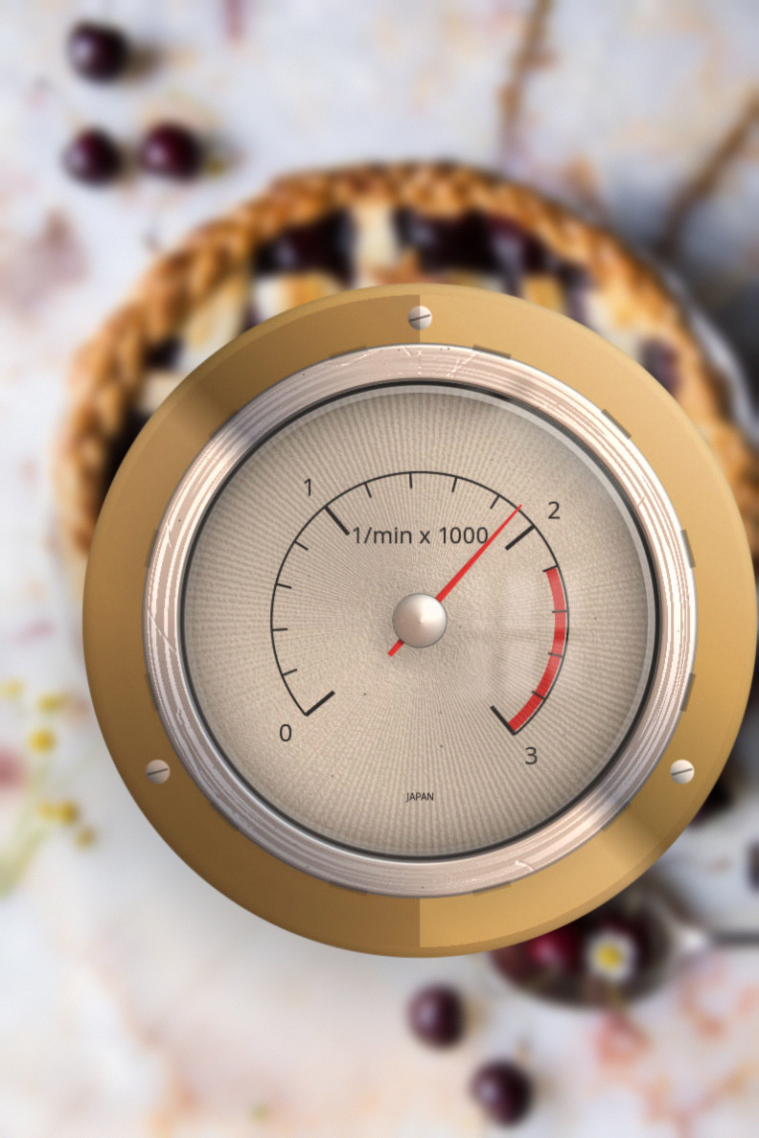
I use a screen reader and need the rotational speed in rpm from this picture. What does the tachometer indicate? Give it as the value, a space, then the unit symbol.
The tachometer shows 1900 rpm
